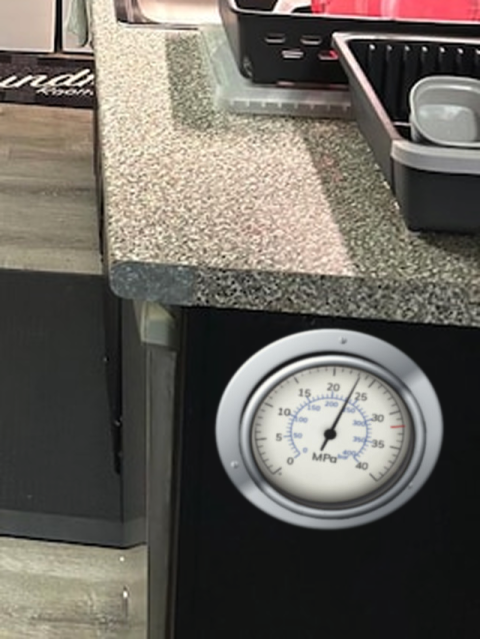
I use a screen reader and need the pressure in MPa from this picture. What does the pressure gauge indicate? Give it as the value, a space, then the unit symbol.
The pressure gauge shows 23 MPa
